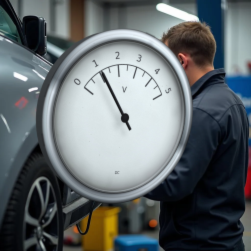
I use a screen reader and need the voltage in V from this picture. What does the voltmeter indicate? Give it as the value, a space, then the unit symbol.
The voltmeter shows 1 V
